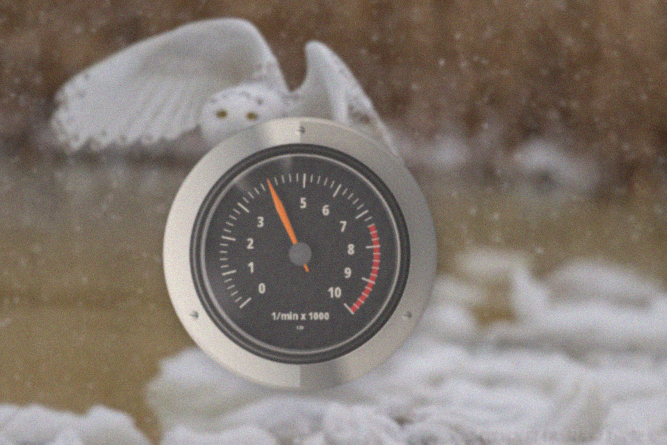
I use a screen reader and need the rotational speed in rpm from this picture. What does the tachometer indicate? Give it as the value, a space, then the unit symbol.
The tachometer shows 4000 rpm
